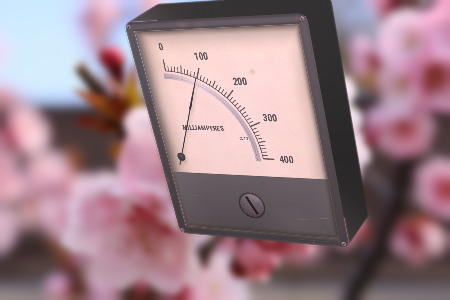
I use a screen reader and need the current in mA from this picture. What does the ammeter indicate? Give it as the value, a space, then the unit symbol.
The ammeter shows 100 mA
